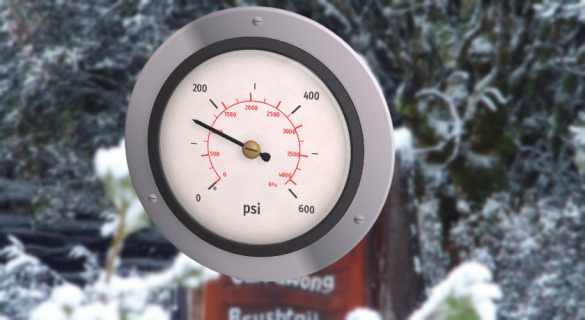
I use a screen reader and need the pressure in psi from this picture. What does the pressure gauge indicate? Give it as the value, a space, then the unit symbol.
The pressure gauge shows 150 psi
